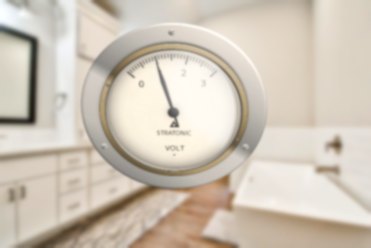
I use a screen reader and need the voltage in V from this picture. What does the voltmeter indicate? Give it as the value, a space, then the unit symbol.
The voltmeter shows 1 V
